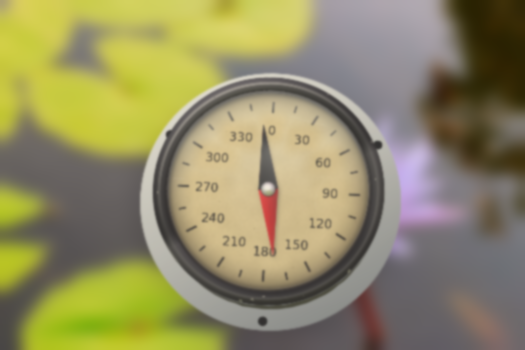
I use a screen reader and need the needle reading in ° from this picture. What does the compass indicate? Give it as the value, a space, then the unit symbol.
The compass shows 172.5 °
